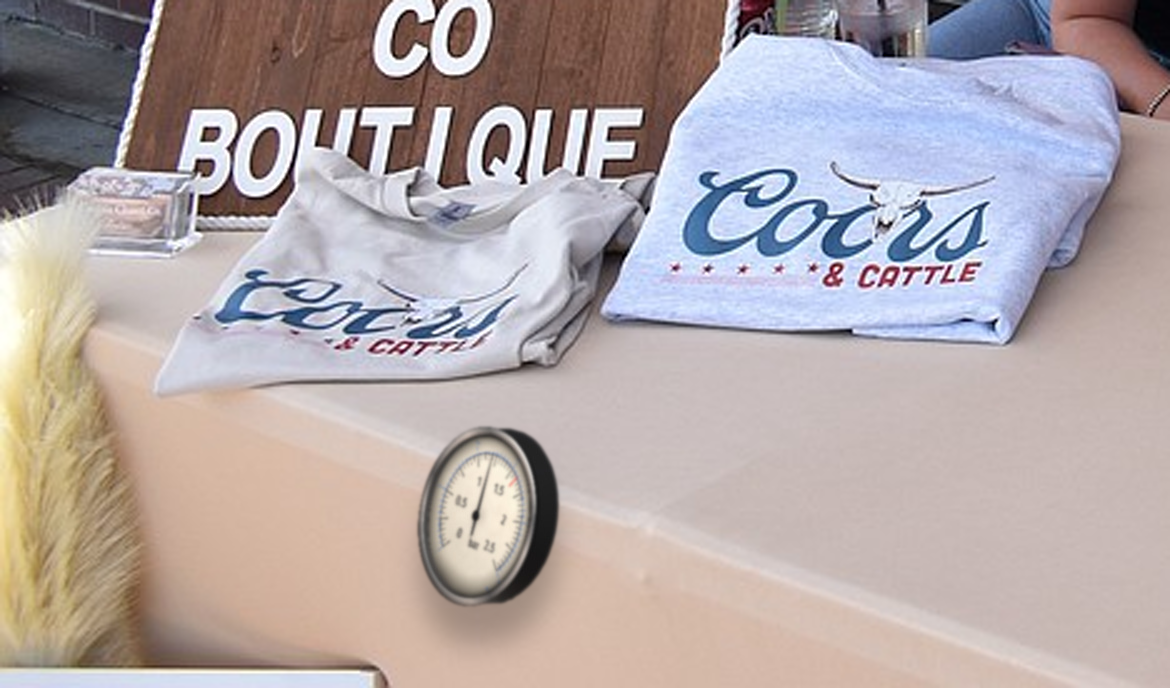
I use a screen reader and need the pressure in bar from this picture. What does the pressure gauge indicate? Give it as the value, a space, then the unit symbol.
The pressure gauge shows 1.25 bar
